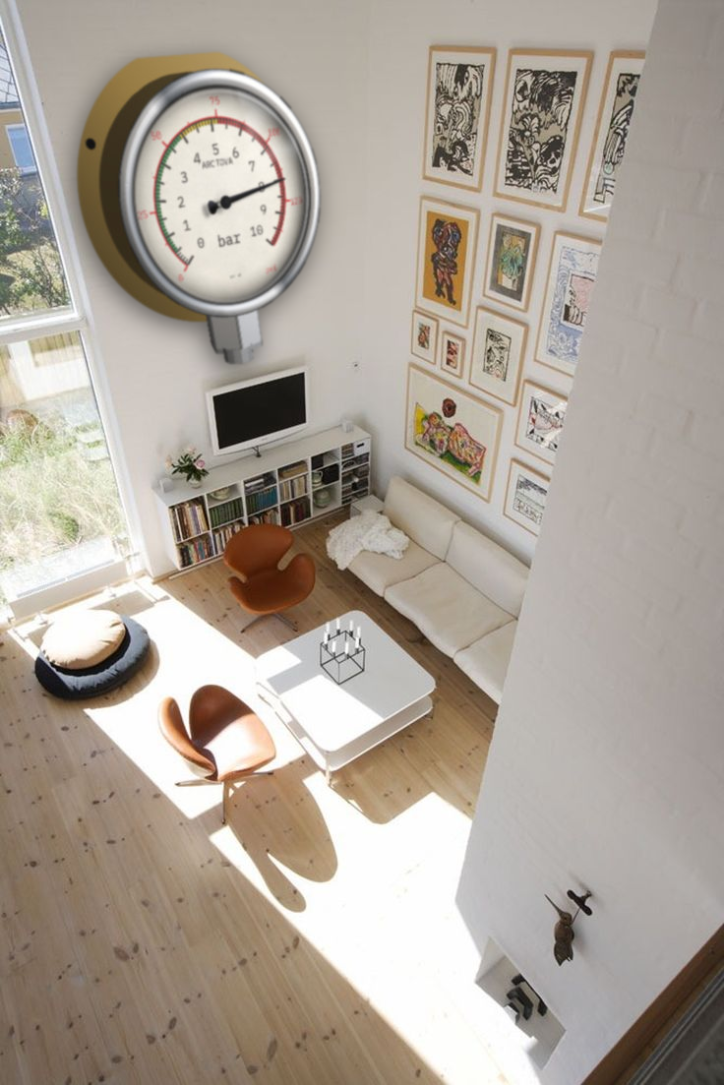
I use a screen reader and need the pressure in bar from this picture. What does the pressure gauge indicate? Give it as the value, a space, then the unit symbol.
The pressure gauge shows 8 bar
